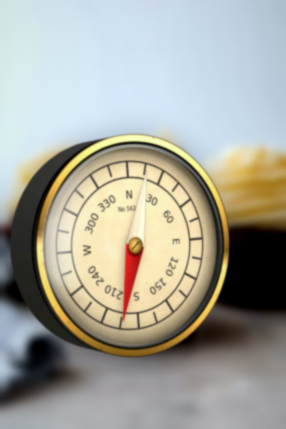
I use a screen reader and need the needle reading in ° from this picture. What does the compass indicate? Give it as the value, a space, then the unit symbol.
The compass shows 195 °
